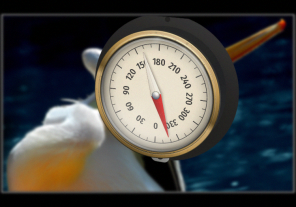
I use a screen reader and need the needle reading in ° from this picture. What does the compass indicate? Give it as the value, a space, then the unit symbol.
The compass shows 340 °
